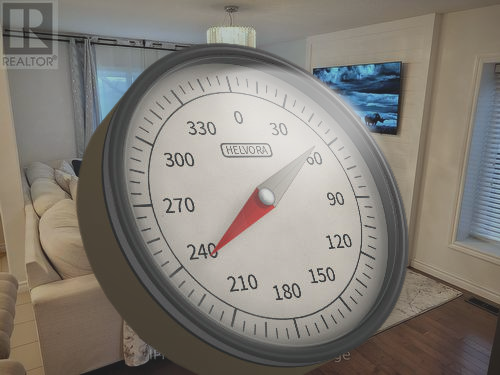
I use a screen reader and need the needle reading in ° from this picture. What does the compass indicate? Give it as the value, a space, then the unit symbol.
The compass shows 235 °
